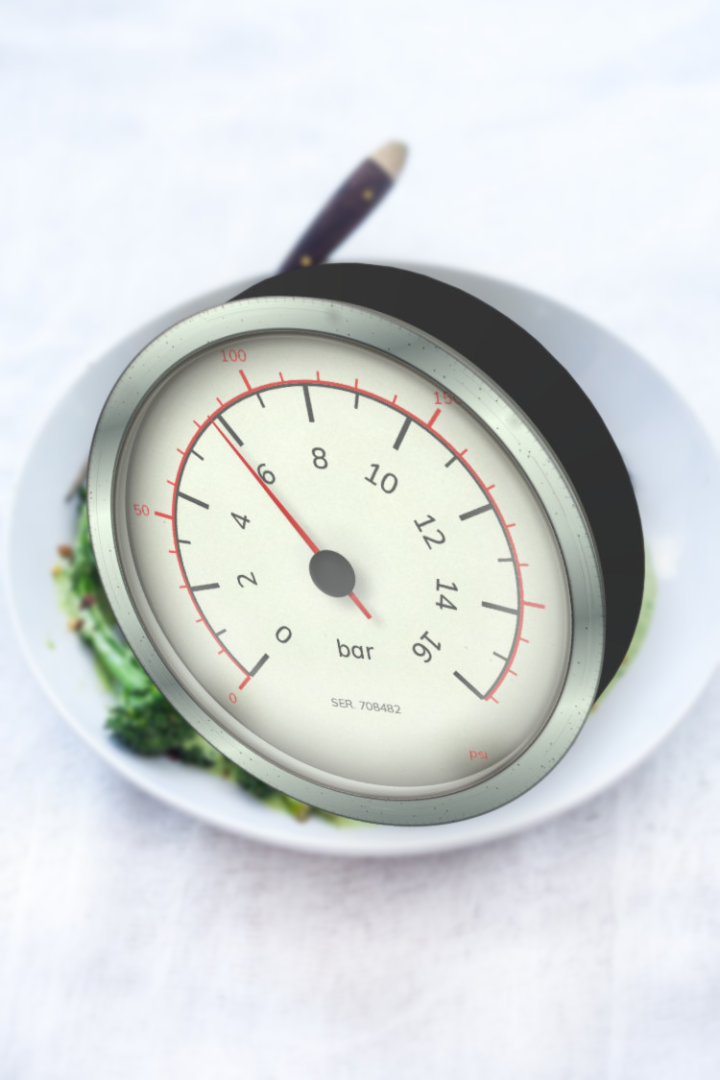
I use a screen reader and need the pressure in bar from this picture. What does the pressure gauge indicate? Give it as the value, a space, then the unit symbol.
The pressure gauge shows 6 bar
